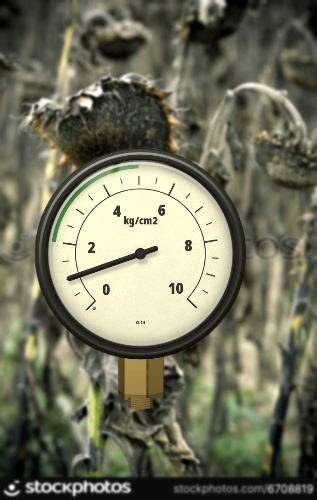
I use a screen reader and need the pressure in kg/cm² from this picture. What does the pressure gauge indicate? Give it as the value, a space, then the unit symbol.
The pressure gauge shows 1 kg/cm²
